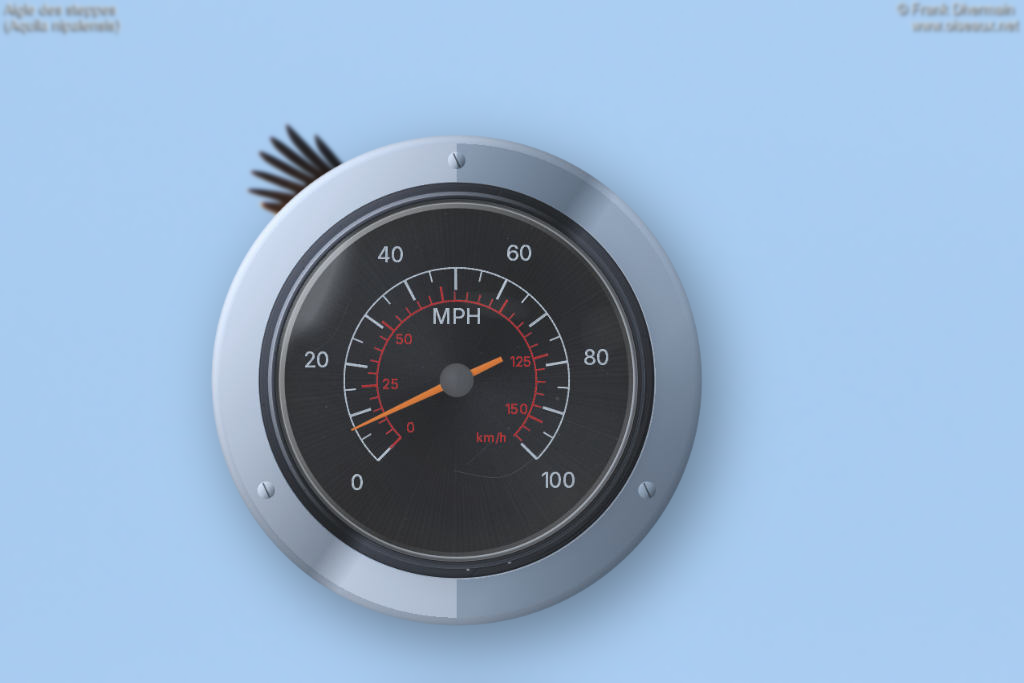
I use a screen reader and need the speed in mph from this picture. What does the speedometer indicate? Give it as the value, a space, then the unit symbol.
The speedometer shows 7.5 mph
